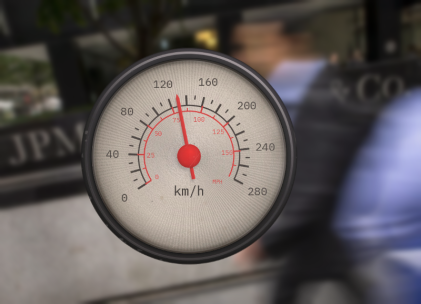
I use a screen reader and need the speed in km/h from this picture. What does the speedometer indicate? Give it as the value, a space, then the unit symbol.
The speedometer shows 130 km/h
